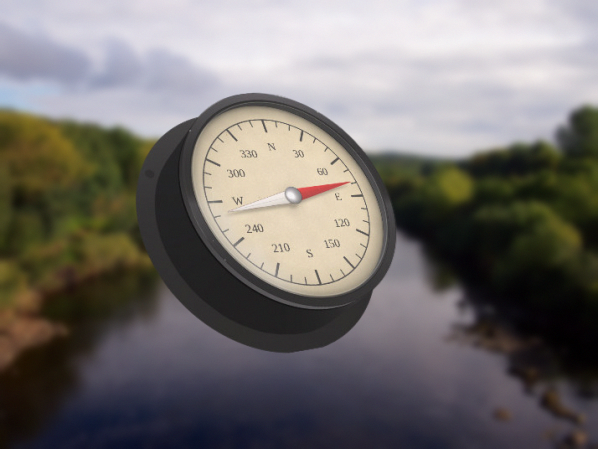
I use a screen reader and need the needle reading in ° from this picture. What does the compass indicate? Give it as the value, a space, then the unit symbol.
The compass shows 80 °
